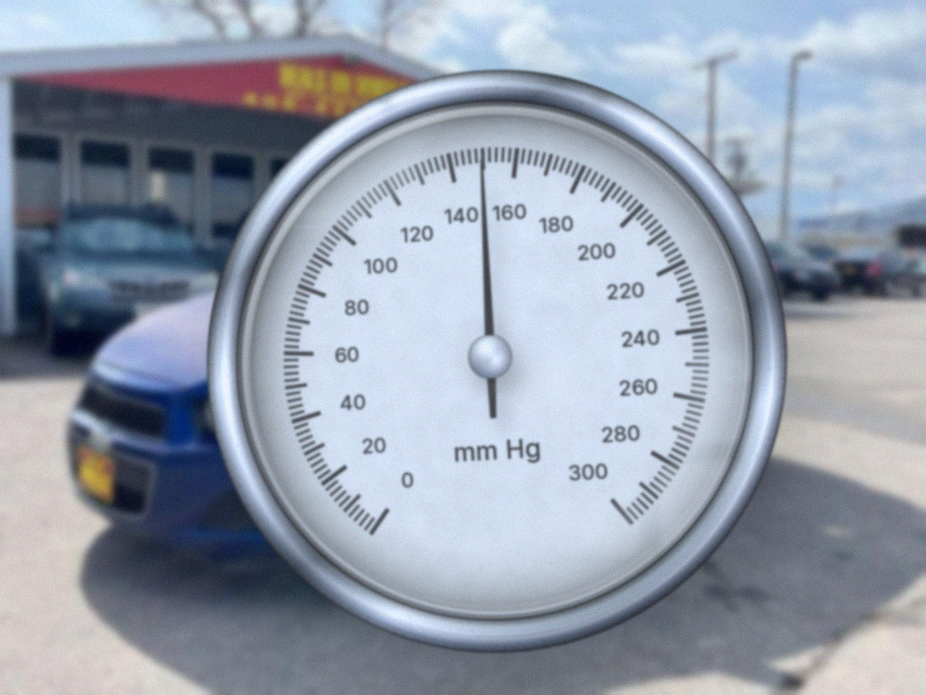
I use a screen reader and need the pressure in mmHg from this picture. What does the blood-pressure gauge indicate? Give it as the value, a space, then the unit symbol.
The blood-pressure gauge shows 150 mmHg
